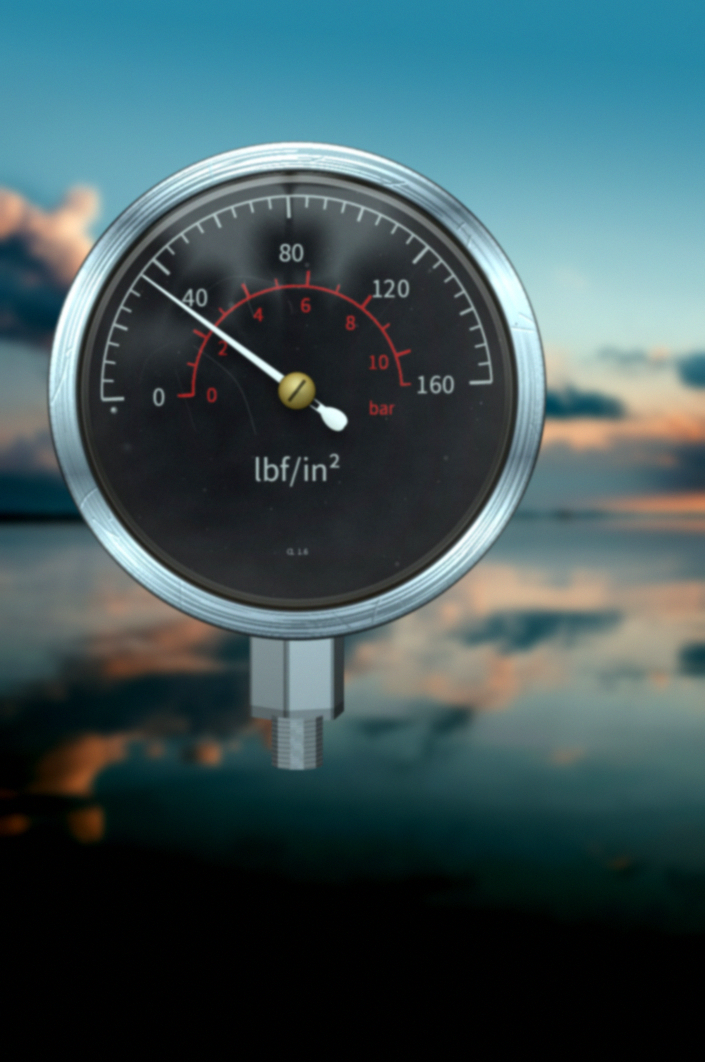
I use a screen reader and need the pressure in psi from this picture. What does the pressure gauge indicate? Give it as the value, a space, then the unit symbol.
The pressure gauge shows 35 psi
